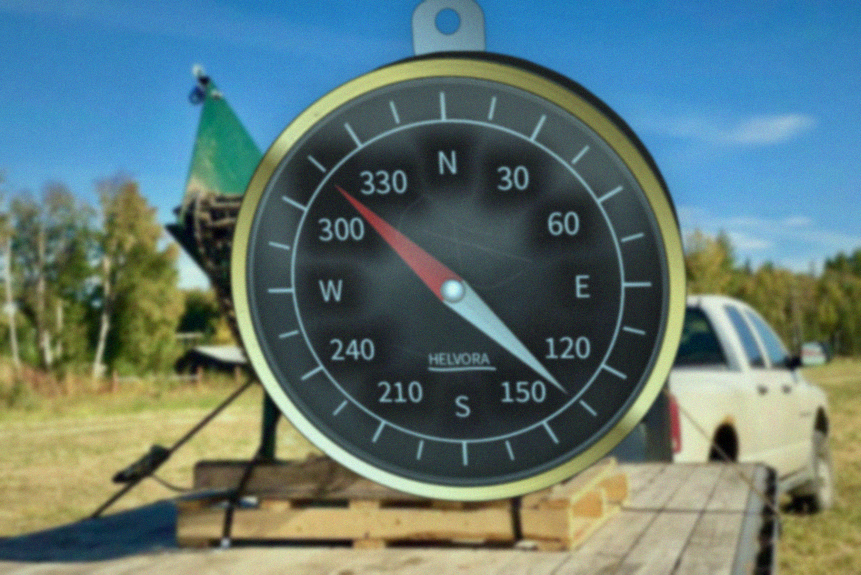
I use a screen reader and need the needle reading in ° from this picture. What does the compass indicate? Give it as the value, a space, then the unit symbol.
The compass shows 315 °
